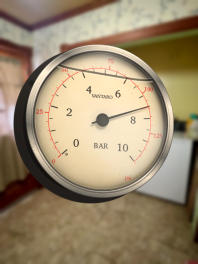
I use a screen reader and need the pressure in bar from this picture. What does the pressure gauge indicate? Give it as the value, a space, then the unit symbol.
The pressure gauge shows 7.5 bar
